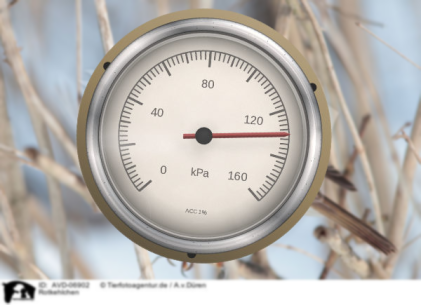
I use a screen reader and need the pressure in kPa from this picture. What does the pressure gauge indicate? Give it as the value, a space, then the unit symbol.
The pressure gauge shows 130 kPa
